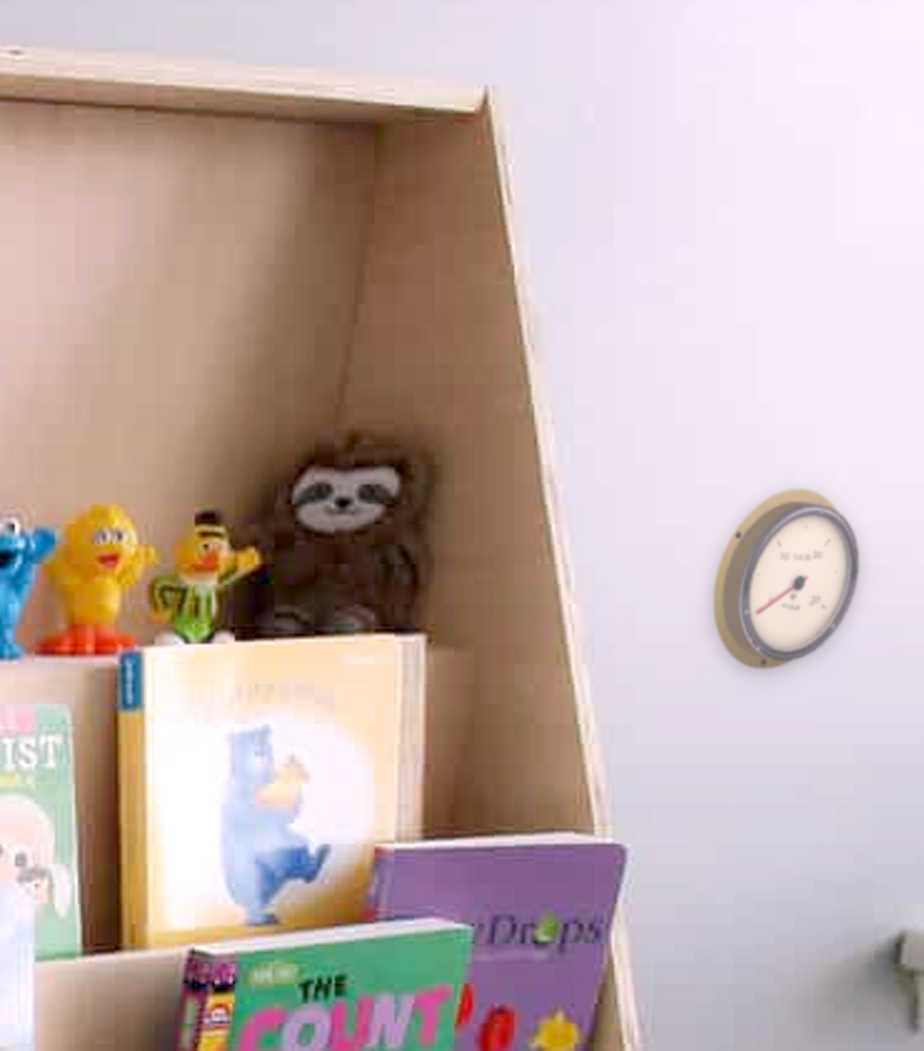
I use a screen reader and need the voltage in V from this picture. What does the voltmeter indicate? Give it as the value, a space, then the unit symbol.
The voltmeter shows 0 V
